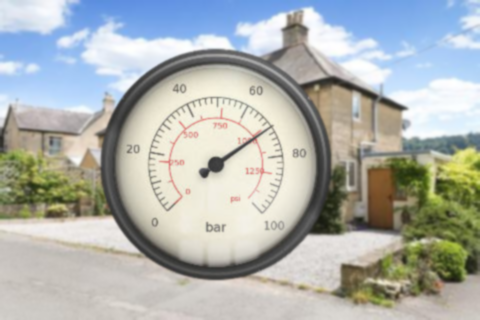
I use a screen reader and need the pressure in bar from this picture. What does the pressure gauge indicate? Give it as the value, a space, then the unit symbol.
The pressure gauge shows 70 bar
